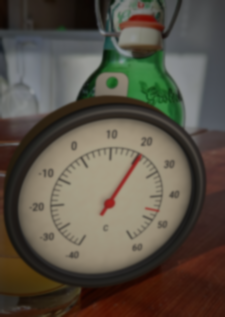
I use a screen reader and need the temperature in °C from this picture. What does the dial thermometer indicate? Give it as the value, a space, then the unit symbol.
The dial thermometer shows 20 °C
